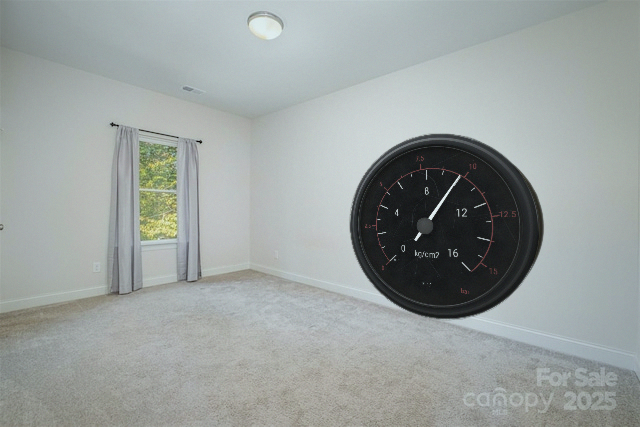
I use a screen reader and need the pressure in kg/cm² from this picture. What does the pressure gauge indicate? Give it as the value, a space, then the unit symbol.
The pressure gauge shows 10 kg/cm²
